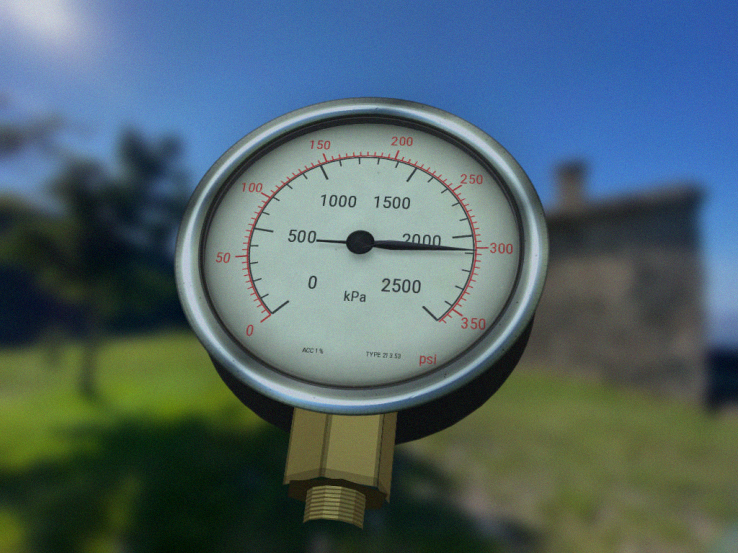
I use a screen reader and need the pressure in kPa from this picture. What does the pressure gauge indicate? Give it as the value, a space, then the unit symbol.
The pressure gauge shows 2100 kPa
